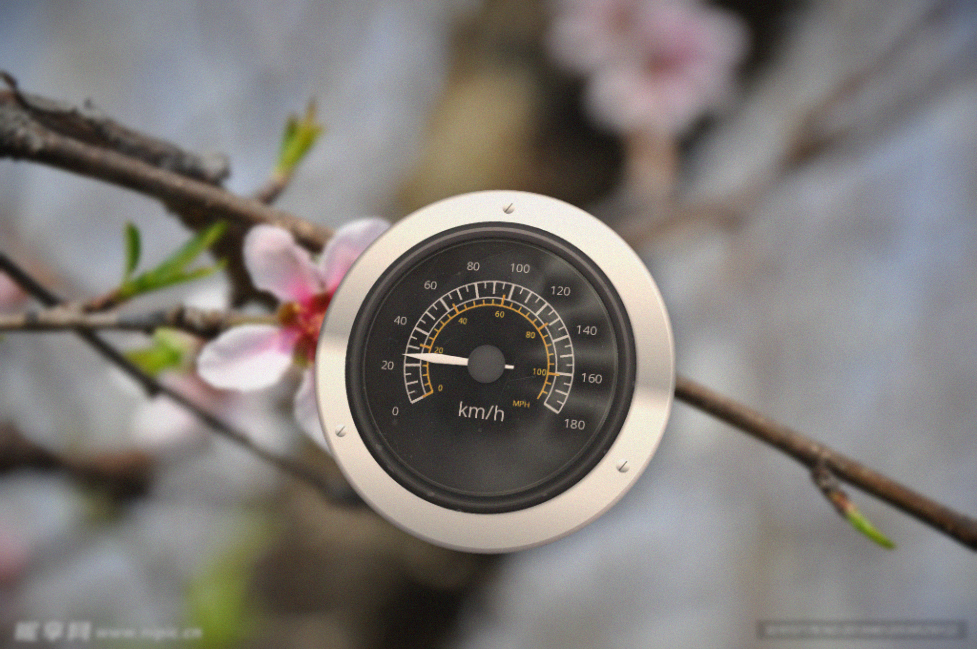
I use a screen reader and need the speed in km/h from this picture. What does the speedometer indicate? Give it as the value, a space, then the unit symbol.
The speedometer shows 25 km/h
